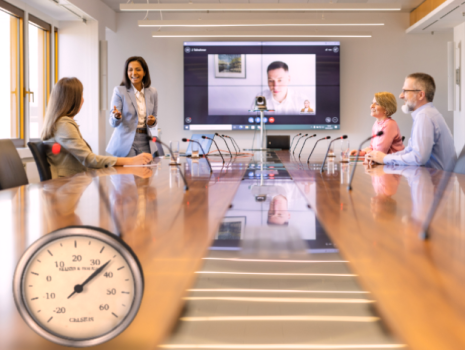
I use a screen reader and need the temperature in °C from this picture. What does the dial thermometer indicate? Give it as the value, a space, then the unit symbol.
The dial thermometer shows 35 °C
